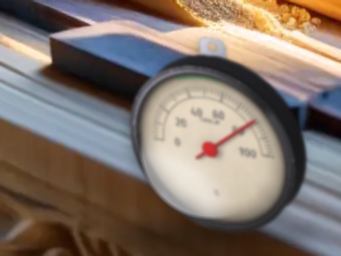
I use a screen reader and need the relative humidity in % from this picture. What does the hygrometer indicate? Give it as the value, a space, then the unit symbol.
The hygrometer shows 80 %
